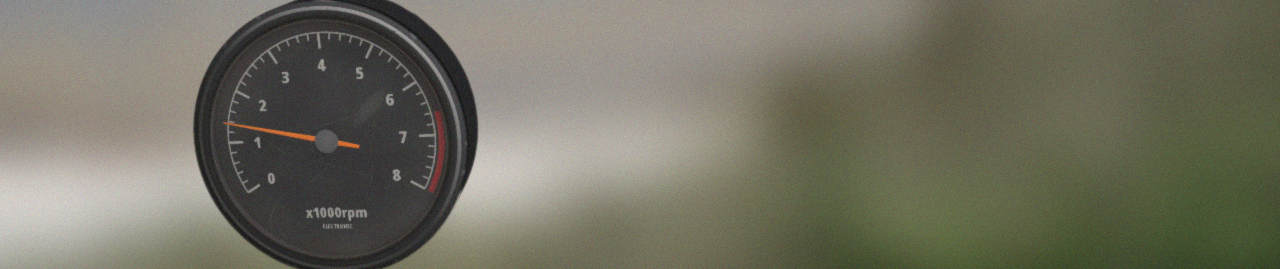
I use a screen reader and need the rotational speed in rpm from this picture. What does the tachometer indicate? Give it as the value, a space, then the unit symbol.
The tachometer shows 1400 rpm
